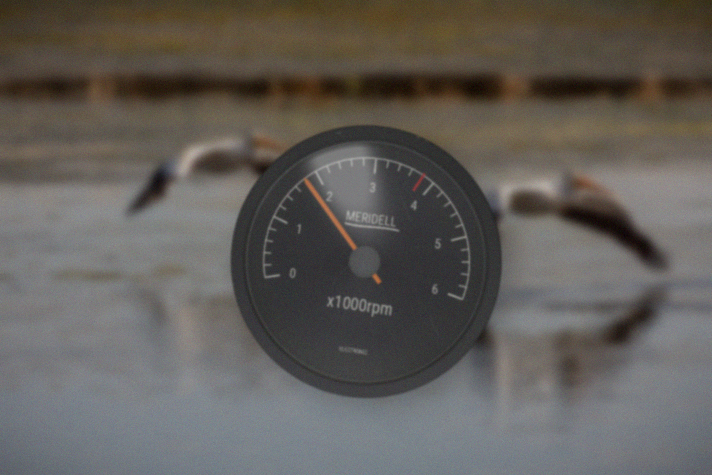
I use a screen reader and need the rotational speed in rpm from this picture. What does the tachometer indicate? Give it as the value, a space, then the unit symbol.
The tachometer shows 1800 rpm
